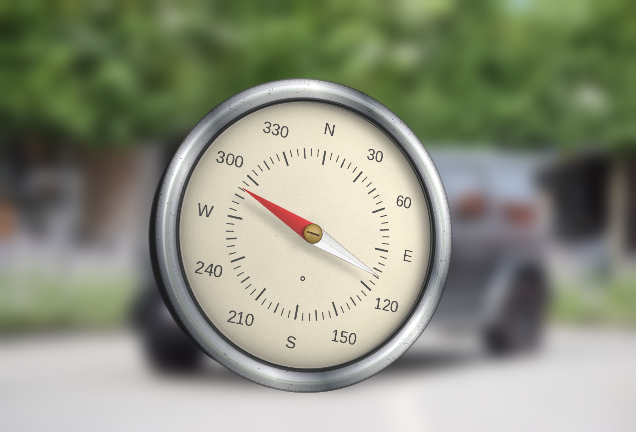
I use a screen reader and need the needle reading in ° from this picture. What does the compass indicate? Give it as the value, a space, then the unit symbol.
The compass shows 290 °
